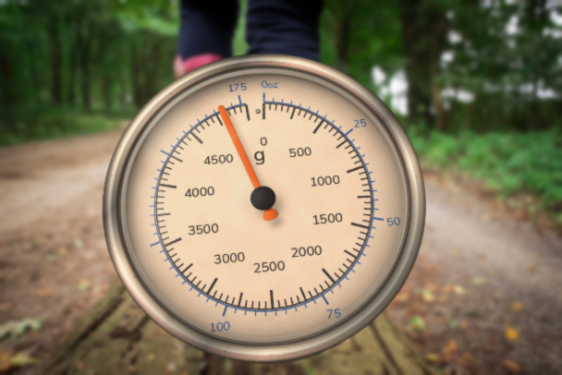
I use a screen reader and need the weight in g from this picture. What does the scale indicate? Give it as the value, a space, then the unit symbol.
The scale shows 4800 g
